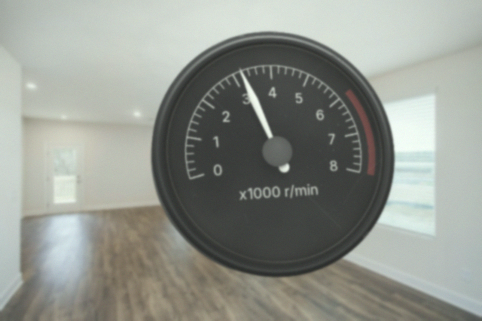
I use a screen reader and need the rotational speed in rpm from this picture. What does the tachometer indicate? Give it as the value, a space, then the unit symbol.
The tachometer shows 3200 rpm
